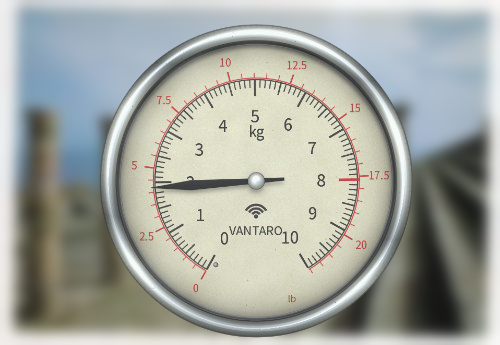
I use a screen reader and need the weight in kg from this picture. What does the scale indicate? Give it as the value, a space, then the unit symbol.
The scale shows 1.9 kg
